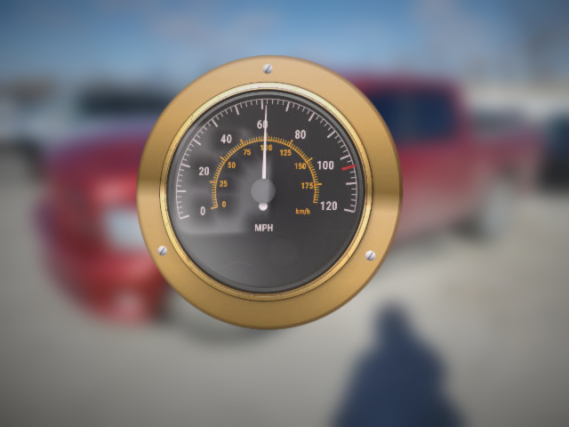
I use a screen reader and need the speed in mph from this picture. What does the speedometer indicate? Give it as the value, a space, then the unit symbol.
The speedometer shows 62 mph
